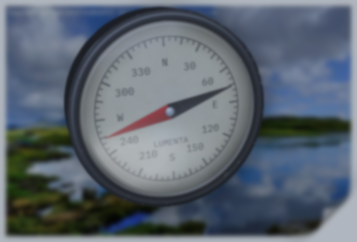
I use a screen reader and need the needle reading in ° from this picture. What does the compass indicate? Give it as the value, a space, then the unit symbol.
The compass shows 255 °
